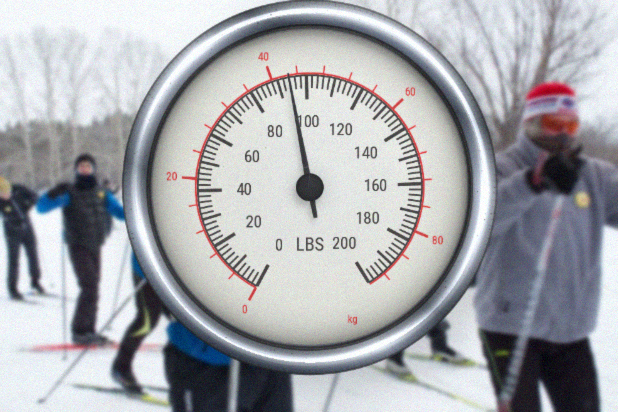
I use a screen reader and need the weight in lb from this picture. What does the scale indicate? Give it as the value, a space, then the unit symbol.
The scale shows 94 lb
